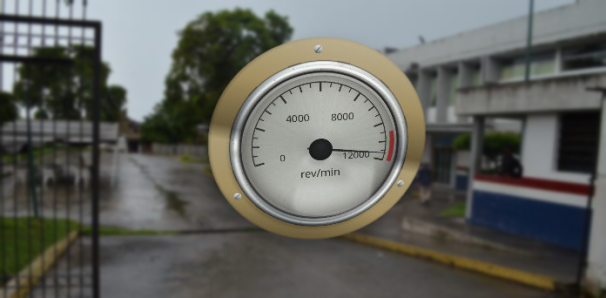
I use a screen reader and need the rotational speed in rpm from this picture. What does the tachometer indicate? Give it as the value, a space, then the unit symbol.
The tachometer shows 11500 rpm
